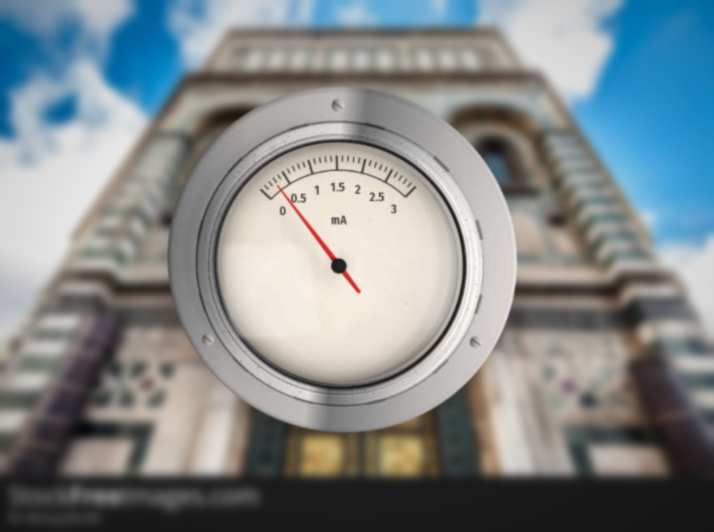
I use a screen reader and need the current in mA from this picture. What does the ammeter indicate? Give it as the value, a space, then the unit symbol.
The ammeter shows 0.3 mA
